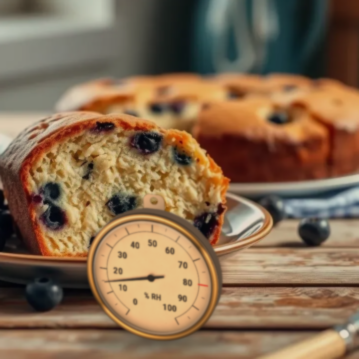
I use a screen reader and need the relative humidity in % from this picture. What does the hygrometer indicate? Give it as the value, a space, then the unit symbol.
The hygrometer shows 15 %
